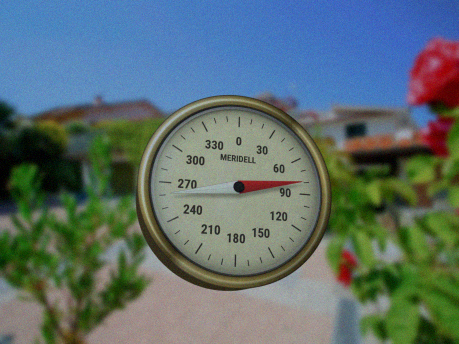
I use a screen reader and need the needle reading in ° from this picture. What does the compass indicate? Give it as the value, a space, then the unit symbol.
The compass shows 80 °
